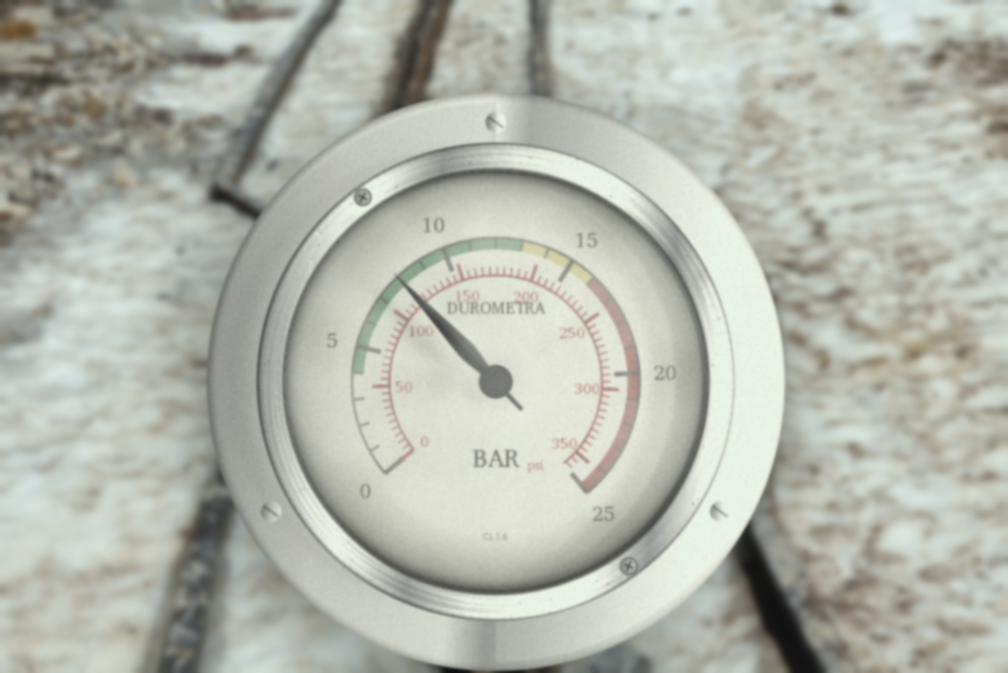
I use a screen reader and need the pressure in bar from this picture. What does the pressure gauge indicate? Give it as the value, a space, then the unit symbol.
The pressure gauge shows 8 bar
